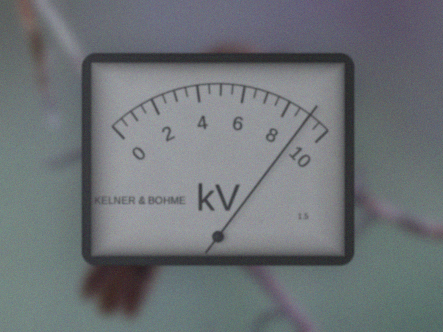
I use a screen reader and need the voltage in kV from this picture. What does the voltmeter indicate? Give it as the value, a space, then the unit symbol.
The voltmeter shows 9 kV
